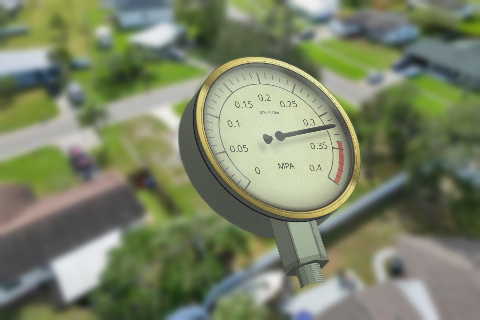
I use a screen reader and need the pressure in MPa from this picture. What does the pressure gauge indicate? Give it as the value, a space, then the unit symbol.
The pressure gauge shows 0.32 MPa
